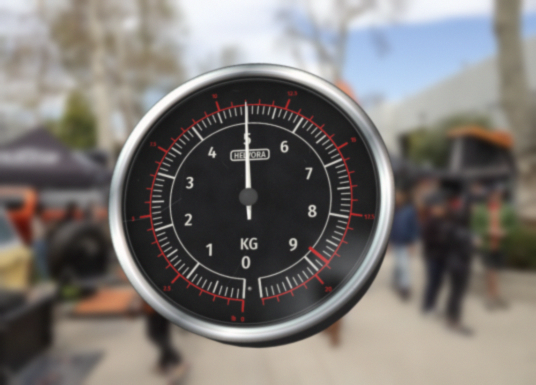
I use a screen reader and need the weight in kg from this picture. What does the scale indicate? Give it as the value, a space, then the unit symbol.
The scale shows 5 kg
